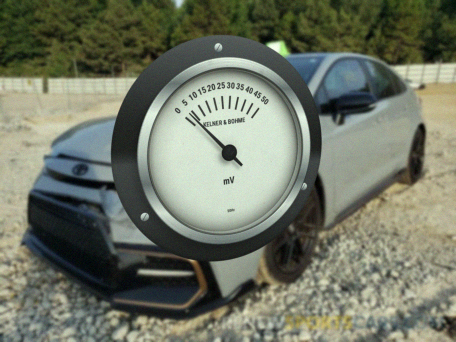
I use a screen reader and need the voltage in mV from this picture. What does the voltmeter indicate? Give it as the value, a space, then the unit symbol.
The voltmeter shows 2.5 mV
